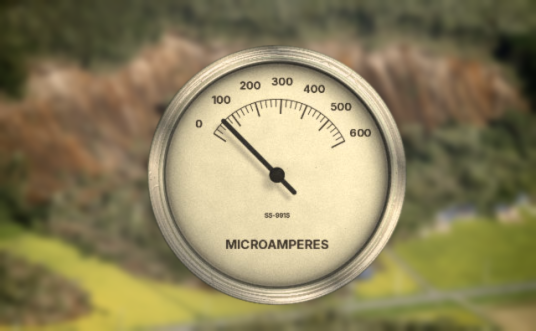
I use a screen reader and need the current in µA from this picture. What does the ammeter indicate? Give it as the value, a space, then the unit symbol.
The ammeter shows 60 µA
